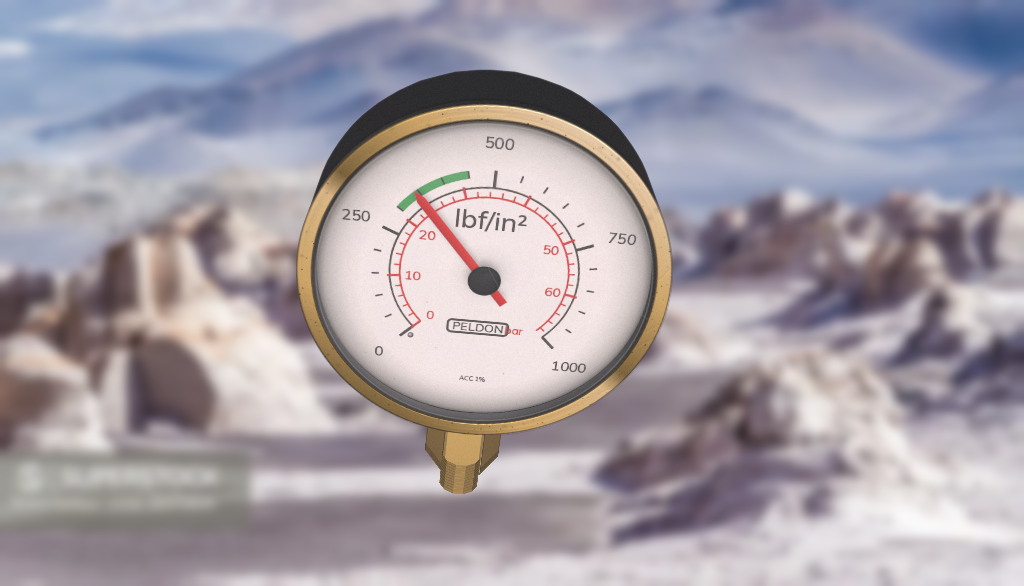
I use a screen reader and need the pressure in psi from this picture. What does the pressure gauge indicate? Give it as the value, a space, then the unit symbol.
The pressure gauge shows 350 psi
